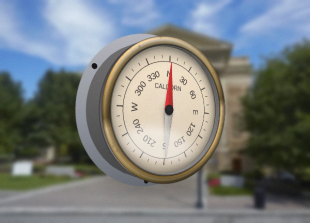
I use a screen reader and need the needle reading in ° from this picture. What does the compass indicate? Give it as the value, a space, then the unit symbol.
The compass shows 0 °
